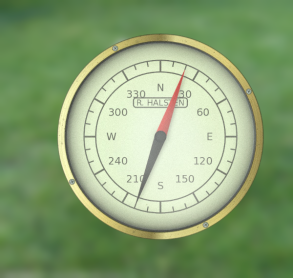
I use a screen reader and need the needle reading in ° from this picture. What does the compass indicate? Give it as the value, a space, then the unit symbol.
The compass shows 20 °
